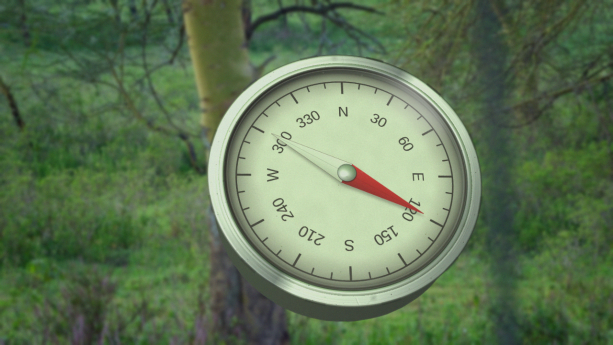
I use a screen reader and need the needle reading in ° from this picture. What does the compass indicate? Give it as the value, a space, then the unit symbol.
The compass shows 120 °
